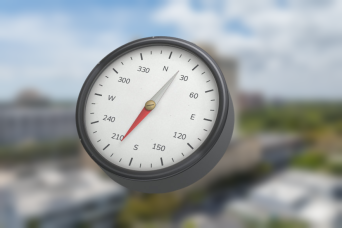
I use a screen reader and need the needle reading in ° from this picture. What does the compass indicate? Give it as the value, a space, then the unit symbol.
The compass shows 200 °
